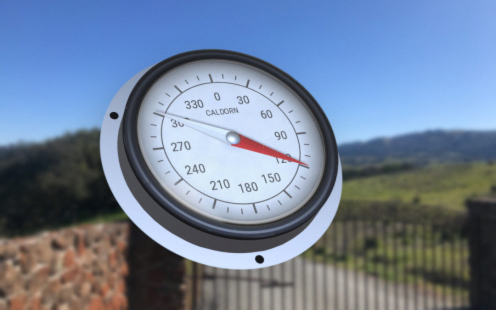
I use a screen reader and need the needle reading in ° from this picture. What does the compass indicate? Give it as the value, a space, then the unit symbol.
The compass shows 120 °
